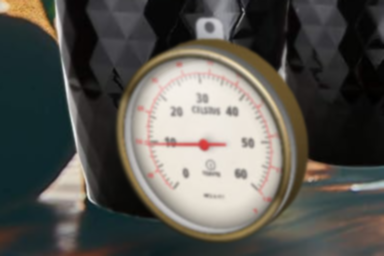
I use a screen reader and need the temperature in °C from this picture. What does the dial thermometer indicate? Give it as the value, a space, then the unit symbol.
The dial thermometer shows 10 °C
